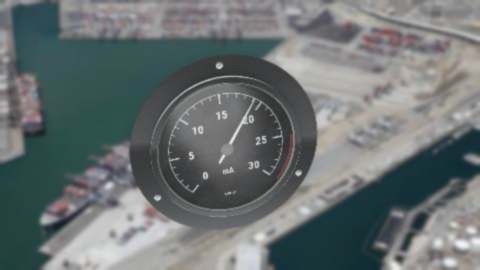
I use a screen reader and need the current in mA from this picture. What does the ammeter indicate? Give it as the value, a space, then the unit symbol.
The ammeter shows 19 mA
